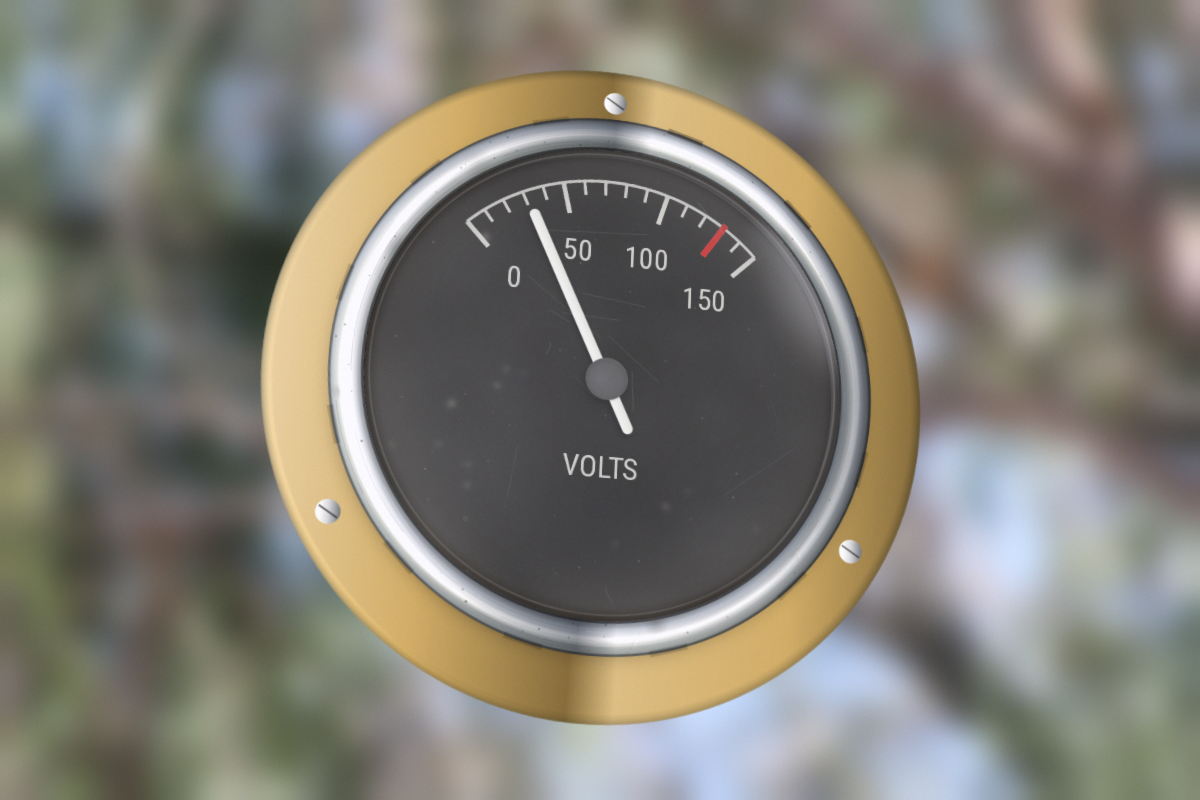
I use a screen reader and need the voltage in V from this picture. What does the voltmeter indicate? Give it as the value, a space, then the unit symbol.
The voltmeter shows 30 V
